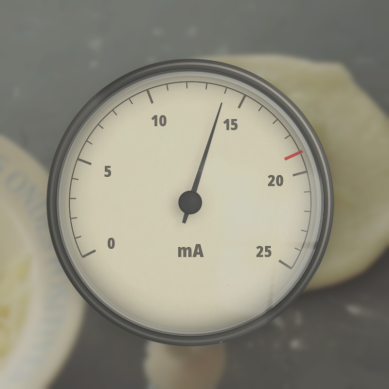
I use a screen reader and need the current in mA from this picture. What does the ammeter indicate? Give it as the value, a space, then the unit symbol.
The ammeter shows 14 mA
